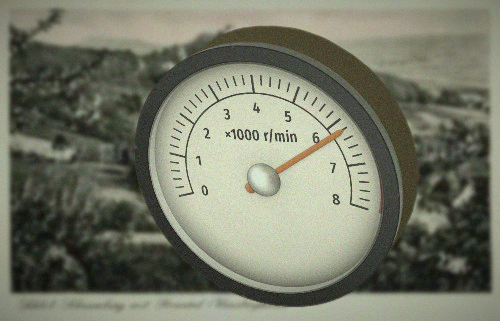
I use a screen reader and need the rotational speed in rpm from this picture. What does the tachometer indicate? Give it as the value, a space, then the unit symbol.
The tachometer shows 6200 rpm
